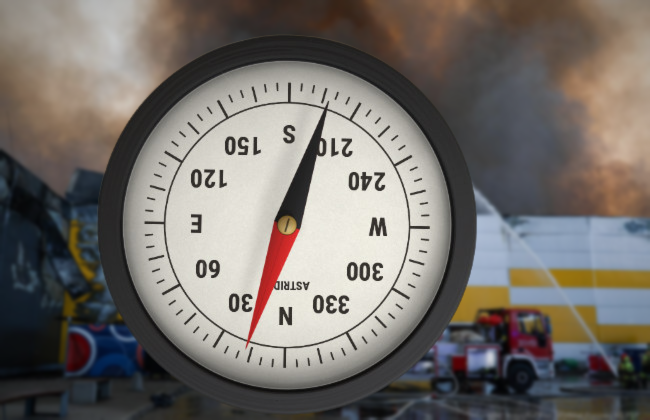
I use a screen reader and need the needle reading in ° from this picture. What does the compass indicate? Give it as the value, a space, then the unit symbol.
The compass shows 17.5 °
